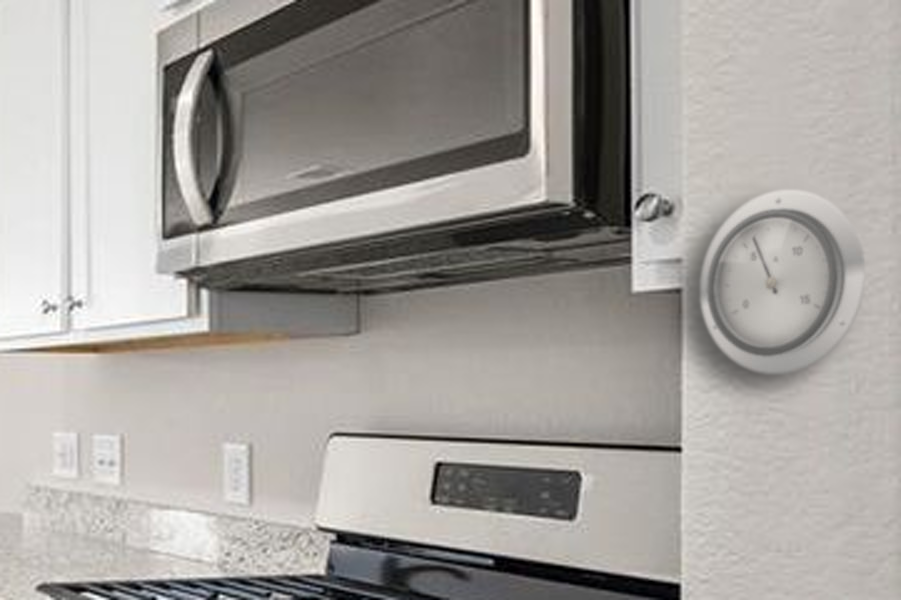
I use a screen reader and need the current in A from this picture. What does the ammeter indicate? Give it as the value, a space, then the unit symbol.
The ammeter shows 6 A
